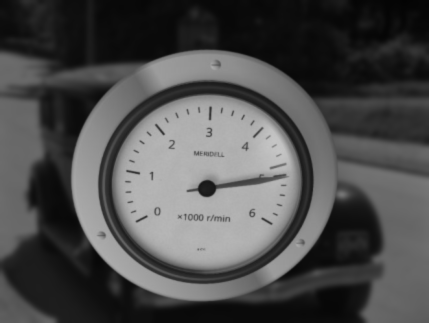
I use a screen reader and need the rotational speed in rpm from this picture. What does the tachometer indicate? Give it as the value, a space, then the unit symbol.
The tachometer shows 5000 rpm
